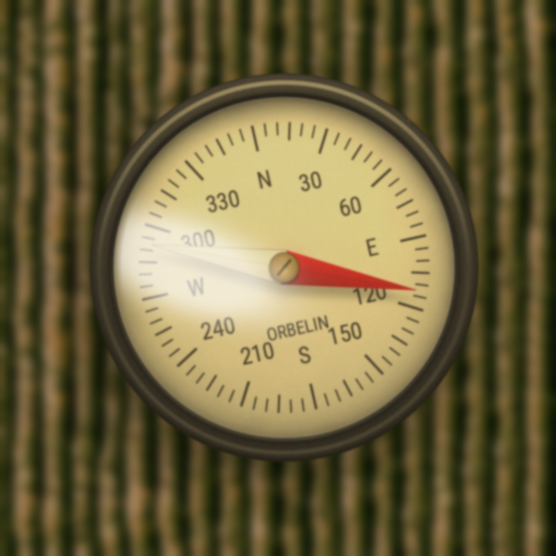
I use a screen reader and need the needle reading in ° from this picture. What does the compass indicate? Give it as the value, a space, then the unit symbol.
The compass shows 112.5 °
